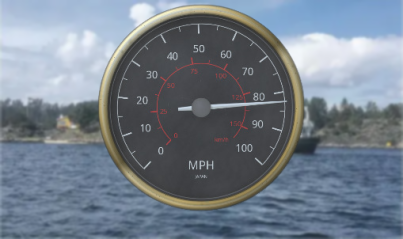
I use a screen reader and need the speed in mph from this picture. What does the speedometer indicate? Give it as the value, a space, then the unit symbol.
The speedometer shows 82.5 mph
